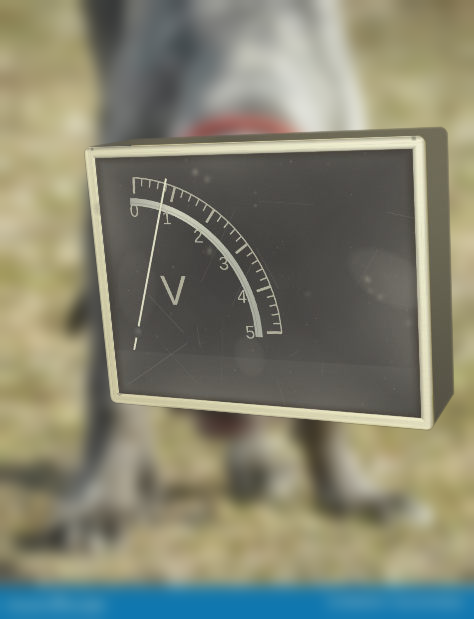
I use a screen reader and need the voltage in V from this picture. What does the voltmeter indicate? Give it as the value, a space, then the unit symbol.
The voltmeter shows 0.8 V
